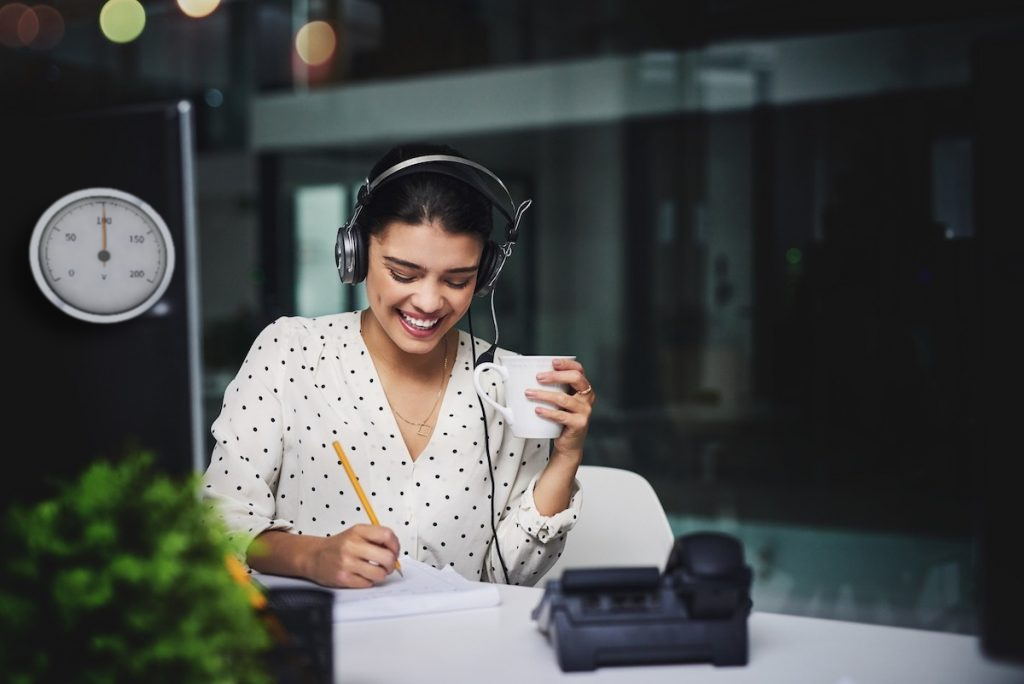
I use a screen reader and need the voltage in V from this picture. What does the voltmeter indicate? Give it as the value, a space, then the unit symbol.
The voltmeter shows 100 V
